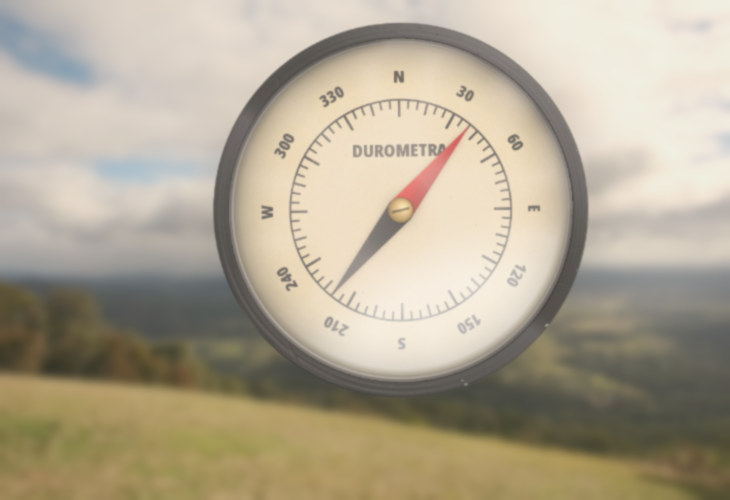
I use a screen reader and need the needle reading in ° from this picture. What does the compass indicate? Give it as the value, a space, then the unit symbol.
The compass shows 40 °
